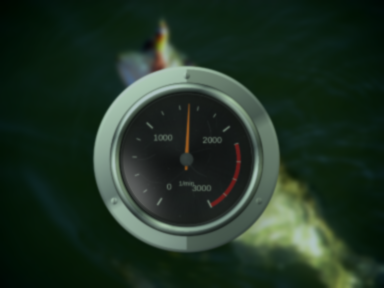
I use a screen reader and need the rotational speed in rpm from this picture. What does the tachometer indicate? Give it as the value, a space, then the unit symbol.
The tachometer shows 1500 rpm
